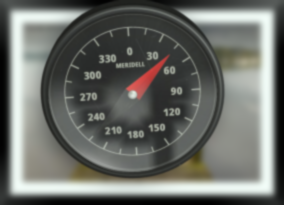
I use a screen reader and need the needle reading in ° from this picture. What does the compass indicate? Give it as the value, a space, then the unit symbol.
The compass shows 45 °
